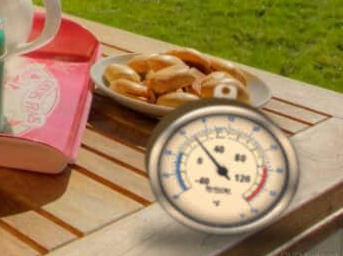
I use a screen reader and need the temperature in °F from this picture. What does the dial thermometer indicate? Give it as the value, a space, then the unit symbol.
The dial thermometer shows 20 °F
